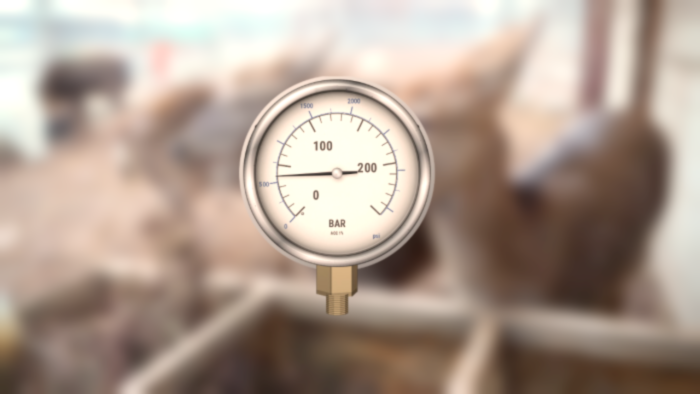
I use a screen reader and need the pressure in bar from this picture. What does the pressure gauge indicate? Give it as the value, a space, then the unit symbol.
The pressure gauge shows 40 bar
